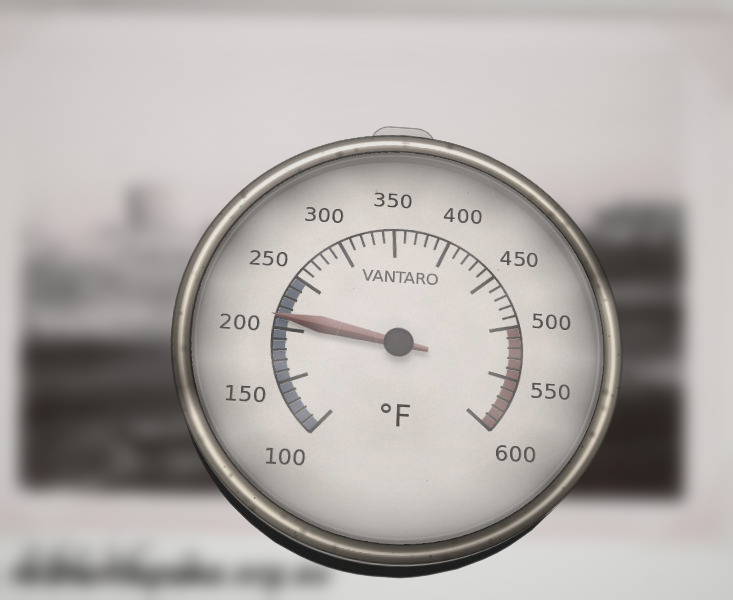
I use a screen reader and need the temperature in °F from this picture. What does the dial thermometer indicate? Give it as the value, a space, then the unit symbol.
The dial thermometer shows 210 °F
